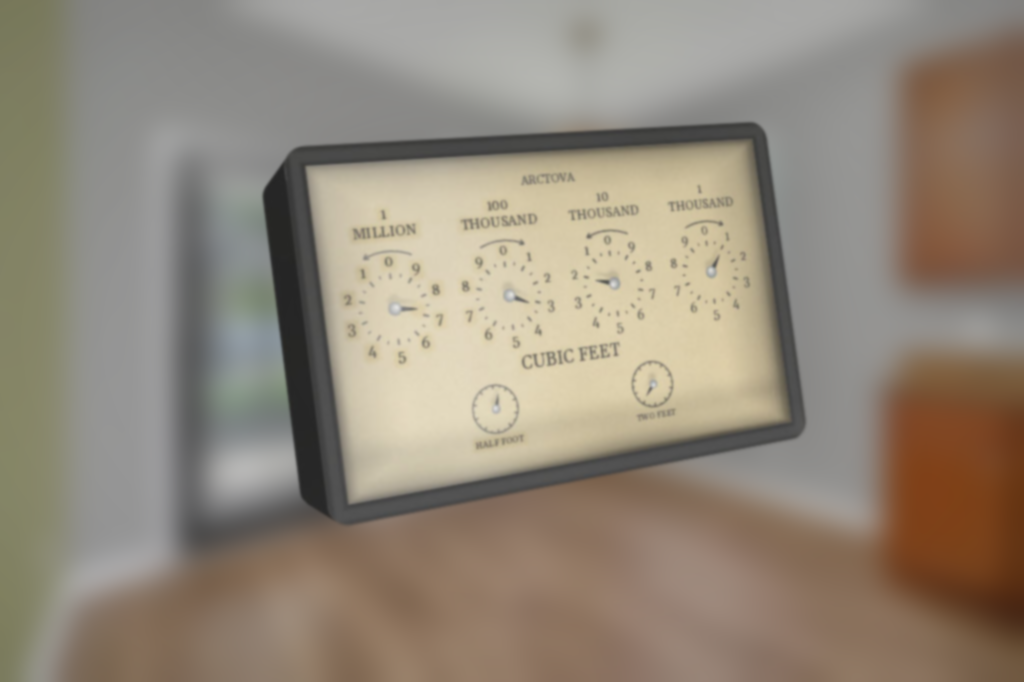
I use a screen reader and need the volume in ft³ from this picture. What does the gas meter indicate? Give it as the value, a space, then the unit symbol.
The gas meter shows 732100 ft³
